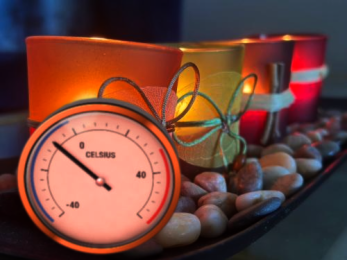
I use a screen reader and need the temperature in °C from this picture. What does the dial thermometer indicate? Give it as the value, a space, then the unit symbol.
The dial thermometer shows -8 °C
